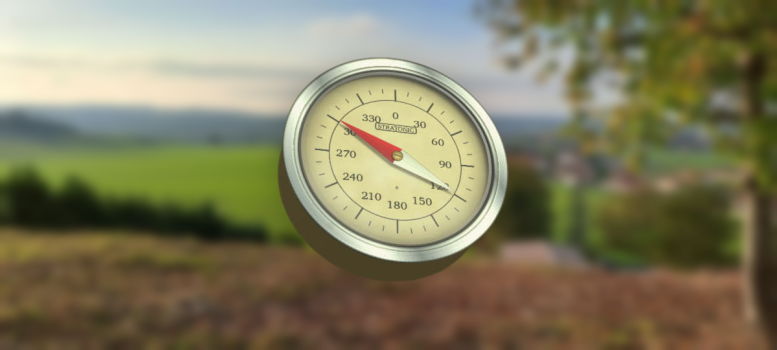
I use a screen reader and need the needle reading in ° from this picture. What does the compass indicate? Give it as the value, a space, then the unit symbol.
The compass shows 300 °
